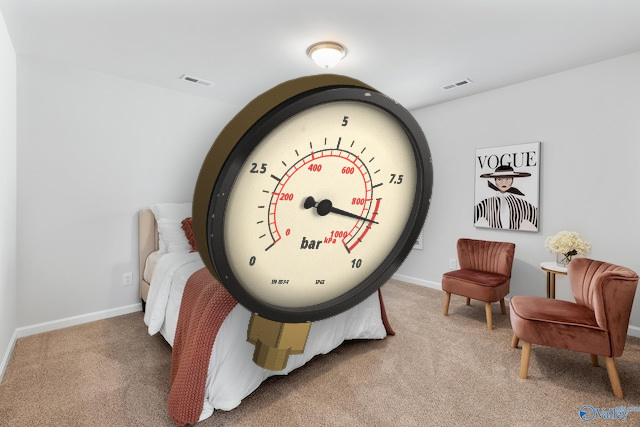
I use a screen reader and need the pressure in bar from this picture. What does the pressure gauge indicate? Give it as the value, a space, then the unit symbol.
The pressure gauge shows 8.75 bar
